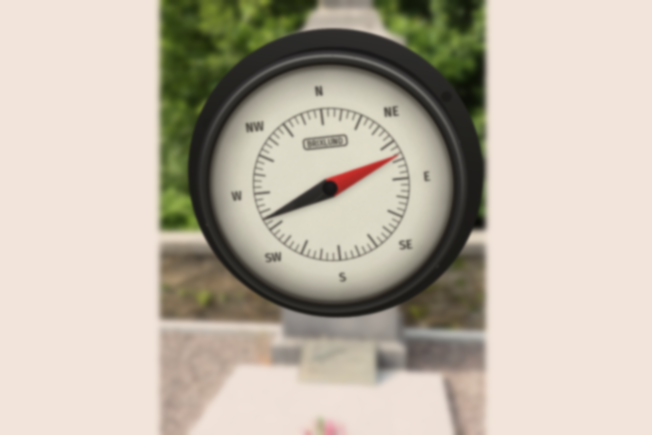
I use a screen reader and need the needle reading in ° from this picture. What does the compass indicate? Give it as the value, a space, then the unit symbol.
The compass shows 70 °
